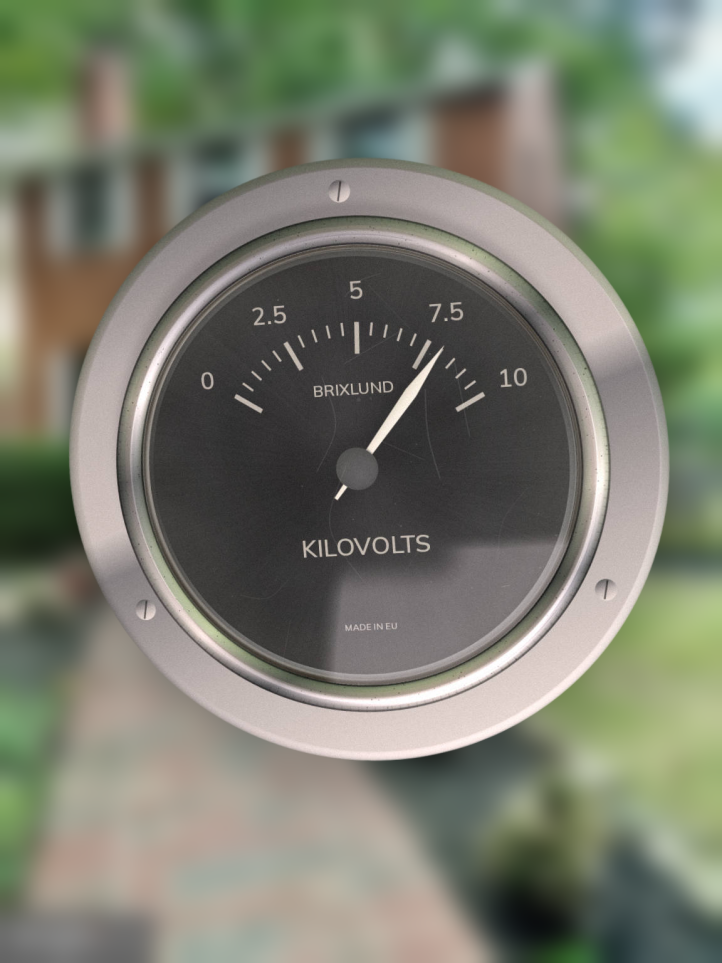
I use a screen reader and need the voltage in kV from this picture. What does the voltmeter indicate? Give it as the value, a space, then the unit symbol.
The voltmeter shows 8 kV
